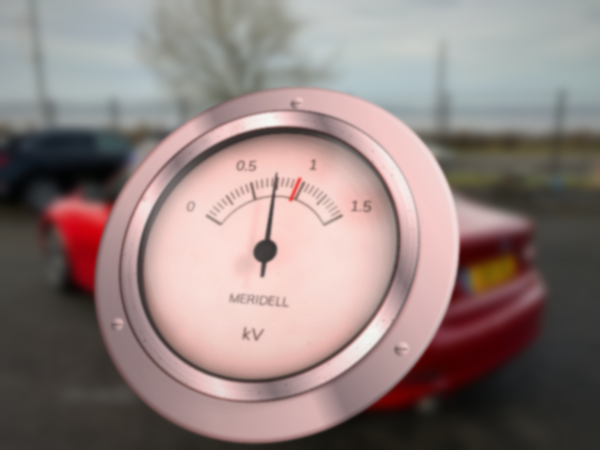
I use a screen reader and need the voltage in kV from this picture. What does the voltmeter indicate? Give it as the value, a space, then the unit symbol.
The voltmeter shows 0.75 kV
